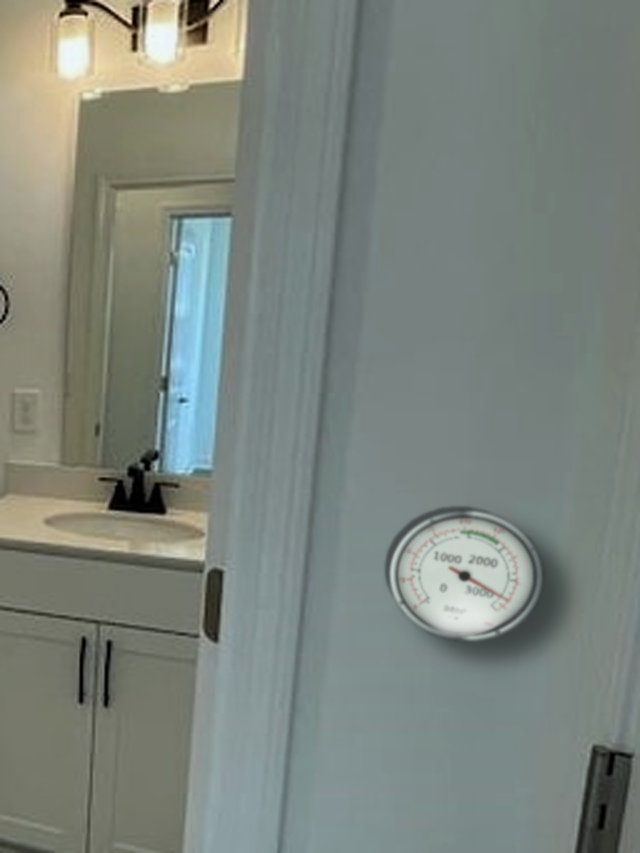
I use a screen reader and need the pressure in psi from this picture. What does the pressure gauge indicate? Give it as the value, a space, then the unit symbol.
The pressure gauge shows 2800 psi
